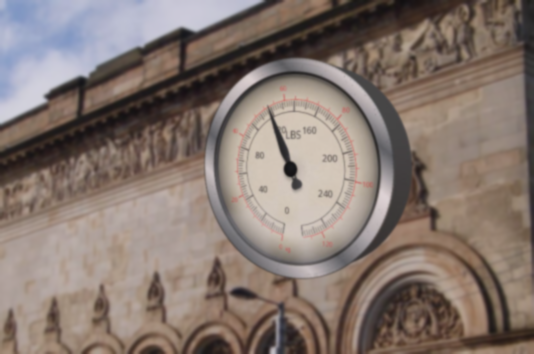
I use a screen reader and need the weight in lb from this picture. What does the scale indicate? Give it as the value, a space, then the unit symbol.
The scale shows 120 lb
